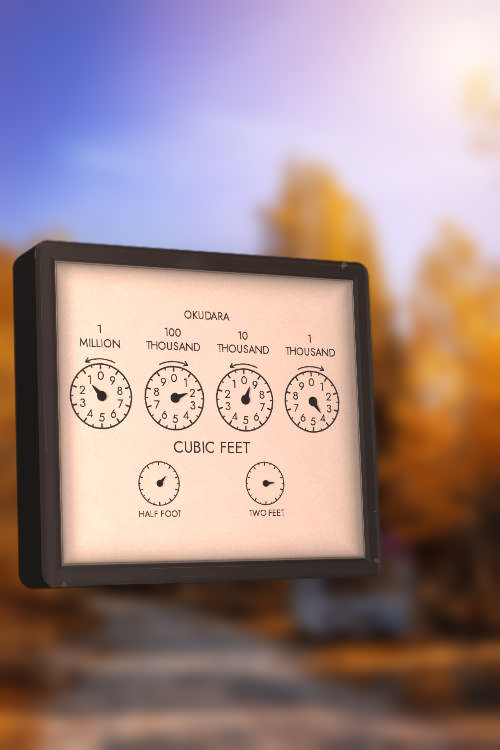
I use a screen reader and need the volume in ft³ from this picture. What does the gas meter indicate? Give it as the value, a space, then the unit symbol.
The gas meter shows 119400 ft³
